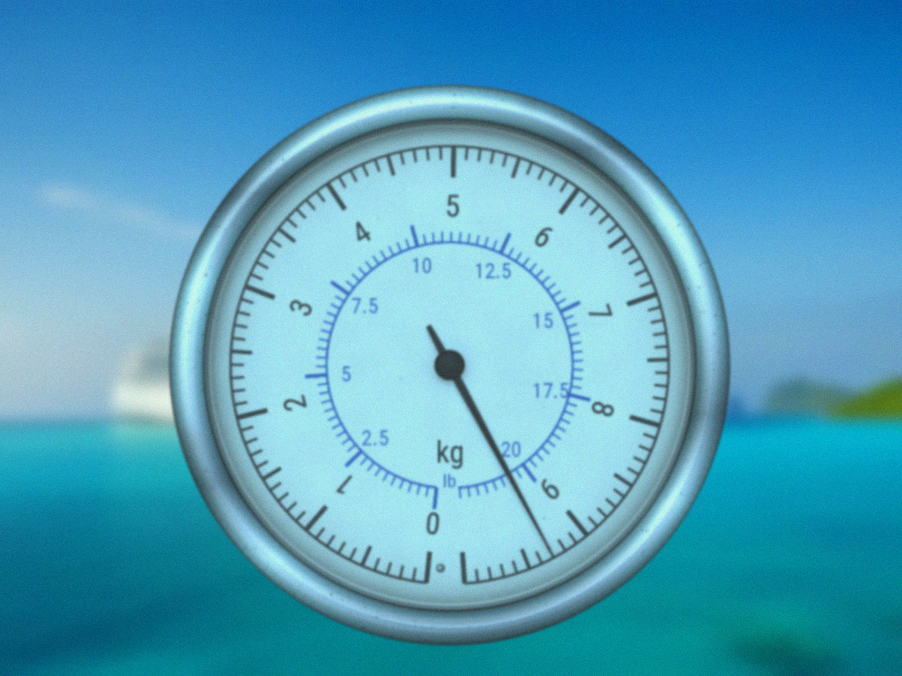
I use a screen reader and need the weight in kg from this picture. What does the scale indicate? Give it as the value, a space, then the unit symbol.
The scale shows 9.3 kg
